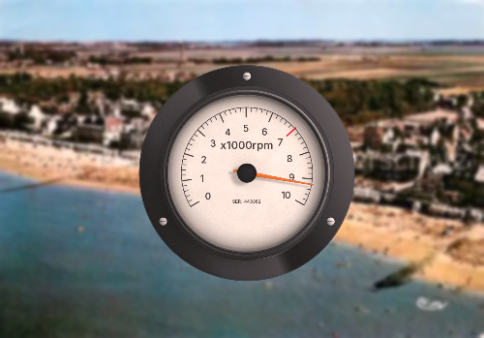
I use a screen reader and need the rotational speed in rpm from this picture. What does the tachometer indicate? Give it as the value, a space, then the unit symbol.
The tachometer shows 9200 rpm
